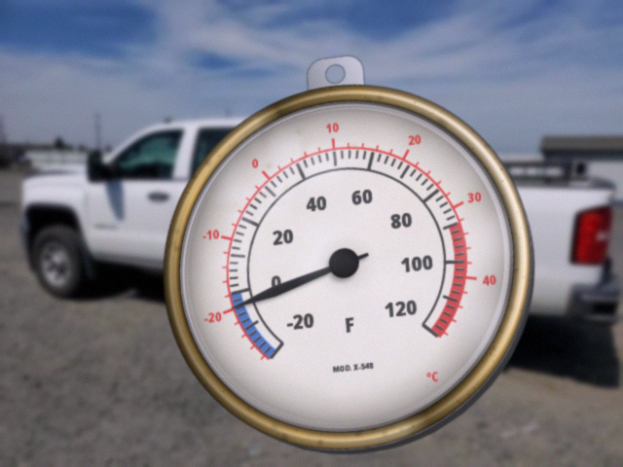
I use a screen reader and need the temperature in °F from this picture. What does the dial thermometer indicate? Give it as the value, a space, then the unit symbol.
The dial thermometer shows -4 °F
